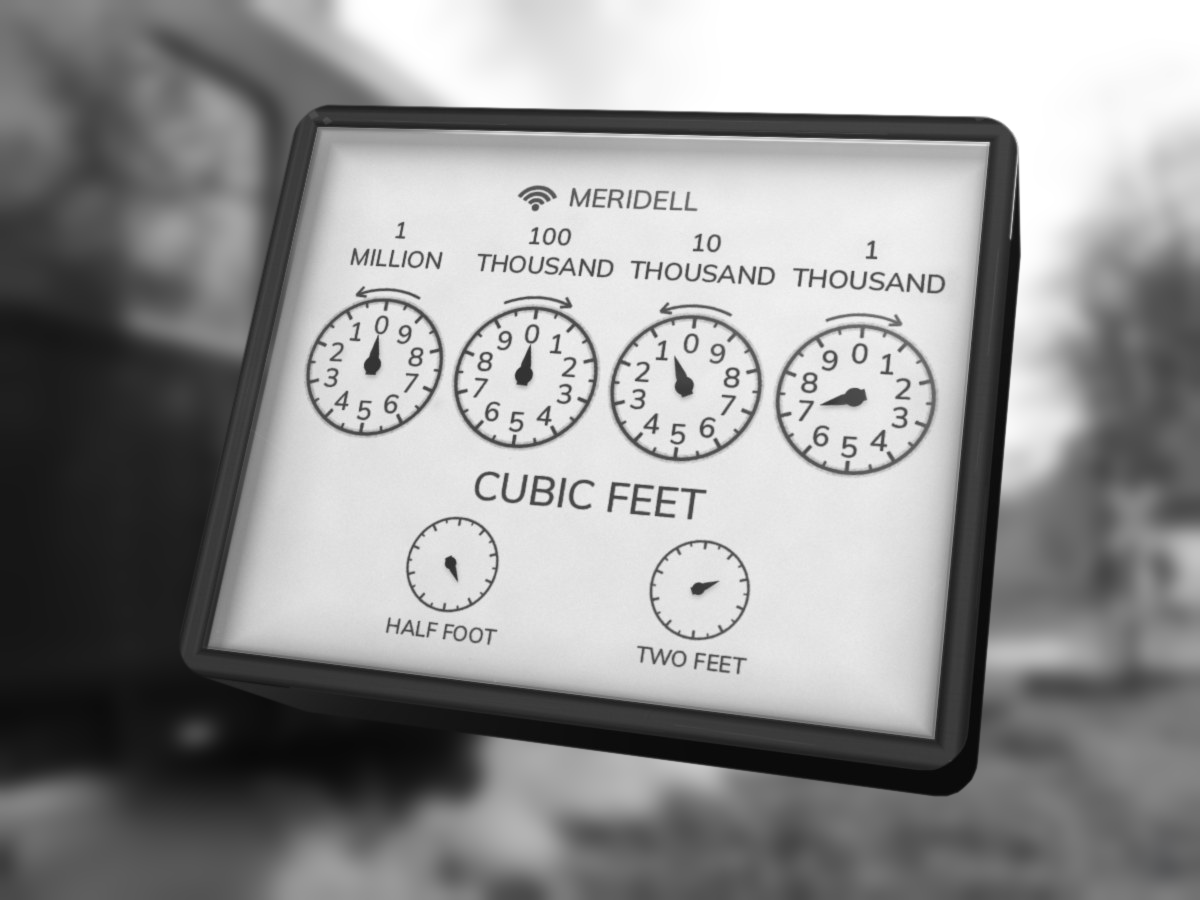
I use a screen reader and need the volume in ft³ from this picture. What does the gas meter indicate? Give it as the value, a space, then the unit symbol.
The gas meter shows 700 ft³
